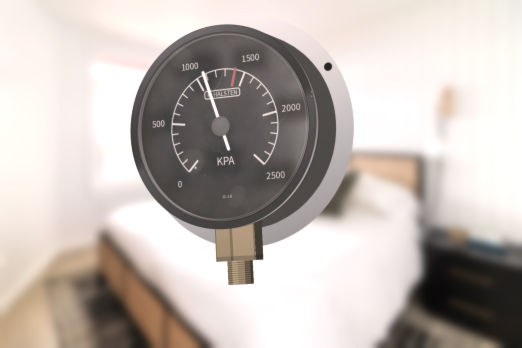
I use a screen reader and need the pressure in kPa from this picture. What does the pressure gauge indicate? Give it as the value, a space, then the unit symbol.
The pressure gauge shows 1100 kPa
